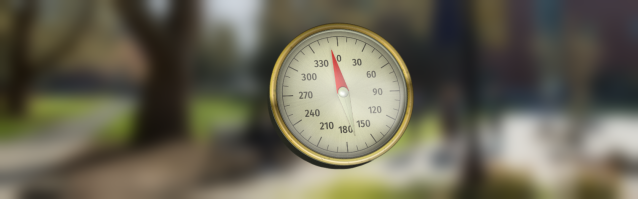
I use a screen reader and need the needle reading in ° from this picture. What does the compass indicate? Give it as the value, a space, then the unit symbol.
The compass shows 350 °
